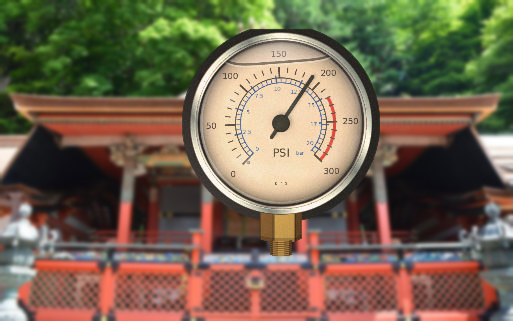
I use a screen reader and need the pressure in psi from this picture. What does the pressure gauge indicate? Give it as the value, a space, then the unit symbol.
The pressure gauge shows 190 psi
